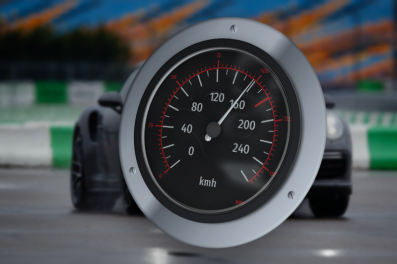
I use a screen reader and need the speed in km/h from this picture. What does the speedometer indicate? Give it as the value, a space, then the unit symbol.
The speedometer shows 160 km/h
